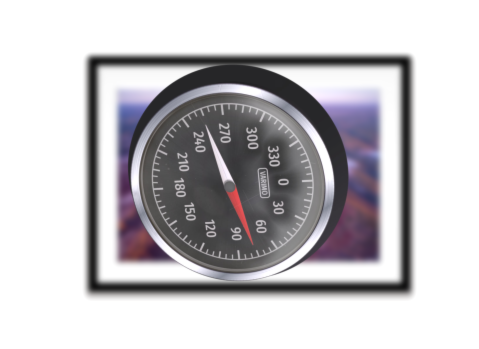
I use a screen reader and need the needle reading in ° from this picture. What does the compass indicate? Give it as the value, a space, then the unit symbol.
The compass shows 75 °
